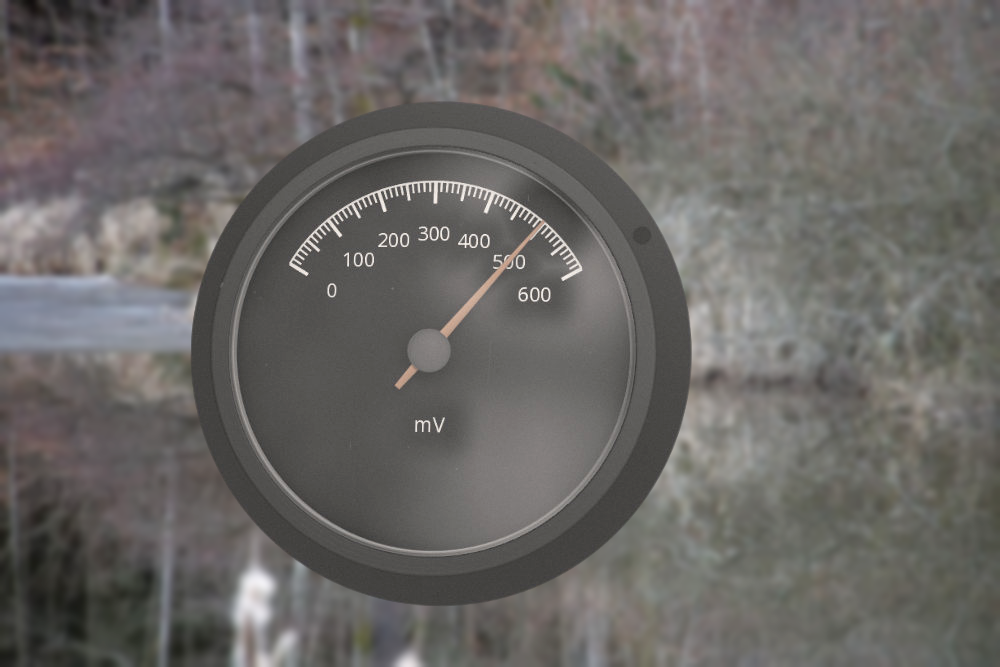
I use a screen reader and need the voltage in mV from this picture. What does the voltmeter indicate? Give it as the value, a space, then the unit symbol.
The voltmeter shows 500 mV
